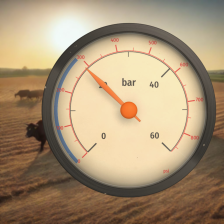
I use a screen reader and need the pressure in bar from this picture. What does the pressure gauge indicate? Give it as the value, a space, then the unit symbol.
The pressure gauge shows 20 bar
